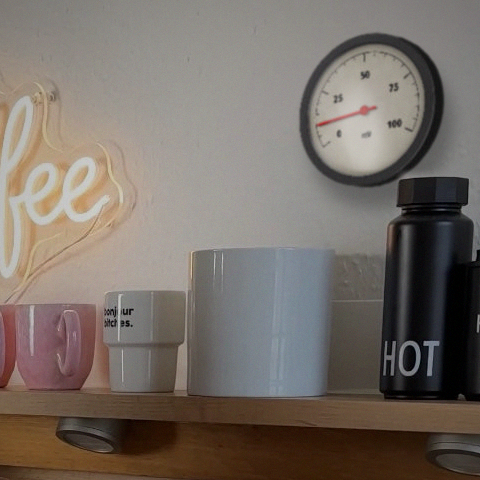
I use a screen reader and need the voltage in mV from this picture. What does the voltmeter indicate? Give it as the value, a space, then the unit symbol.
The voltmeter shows 10 mV
